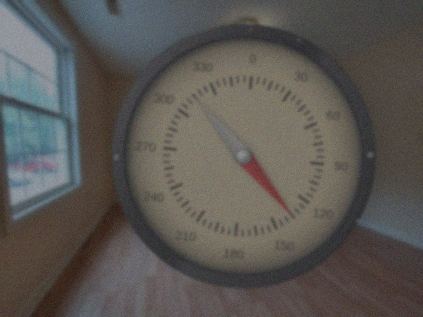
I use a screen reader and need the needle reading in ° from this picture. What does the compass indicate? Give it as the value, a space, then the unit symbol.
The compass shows 135 °
